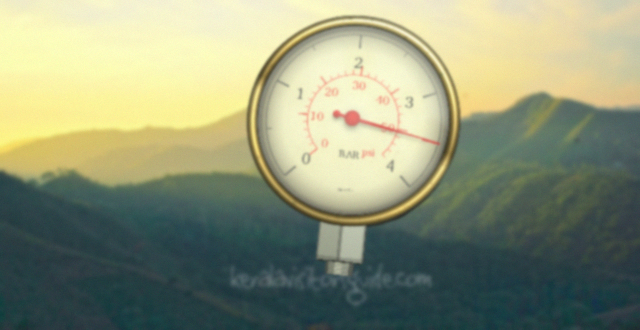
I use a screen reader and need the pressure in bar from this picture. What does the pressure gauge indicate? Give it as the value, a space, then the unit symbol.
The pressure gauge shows 3.5 bar
